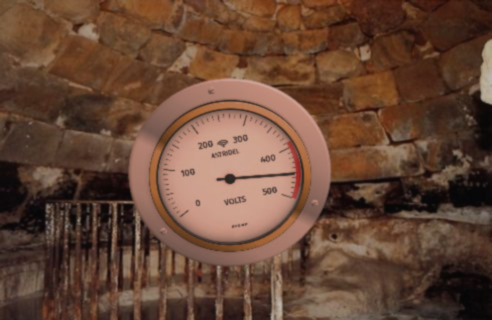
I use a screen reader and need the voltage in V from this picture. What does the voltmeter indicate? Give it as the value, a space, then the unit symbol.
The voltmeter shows 450 V
